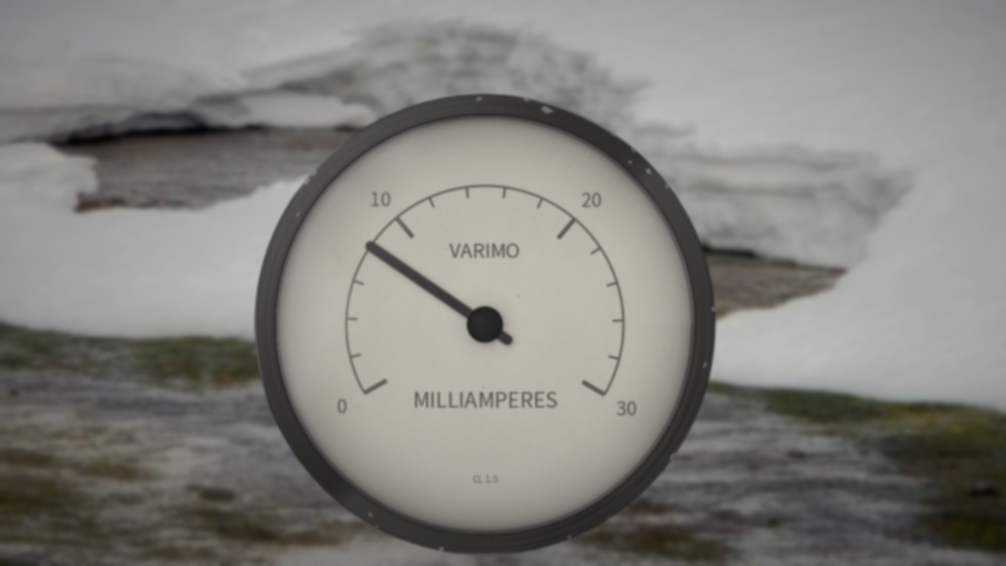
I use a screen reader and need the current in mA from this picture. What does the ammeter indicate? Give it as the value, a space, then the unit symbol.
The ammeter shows 8 mA
